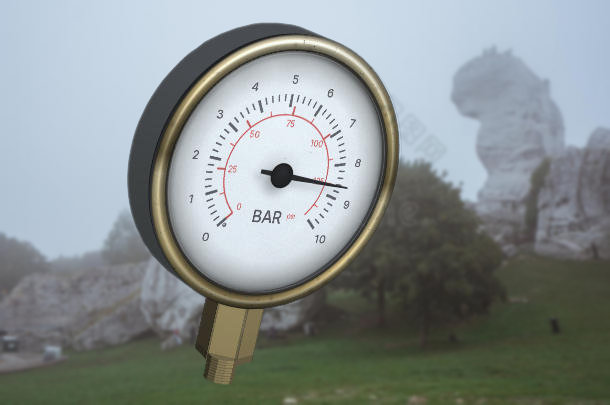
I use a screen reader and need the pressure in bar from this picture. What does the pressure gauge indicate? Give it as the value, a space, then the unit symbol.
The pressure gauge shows 8.6 bar
